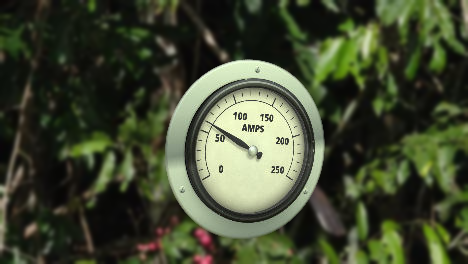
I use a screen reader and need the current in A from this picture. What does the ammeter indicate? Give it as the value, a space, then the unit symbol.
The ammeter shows 60 A
